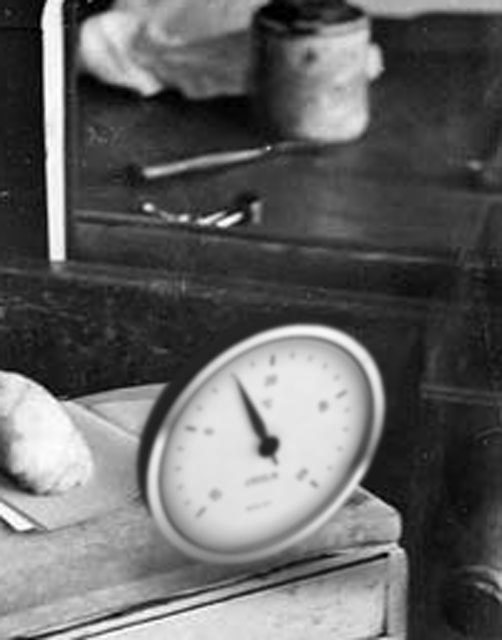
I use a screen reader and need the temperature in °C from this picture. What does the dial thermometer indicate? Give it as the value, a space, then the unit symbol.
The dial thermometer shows 12 °C
